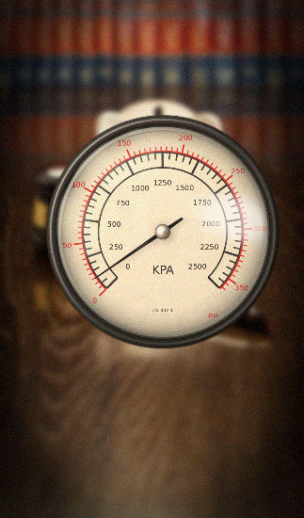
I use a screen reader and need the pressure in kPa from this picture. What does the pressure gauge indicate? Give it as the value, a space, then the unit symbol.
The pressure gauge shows 100 kPa
